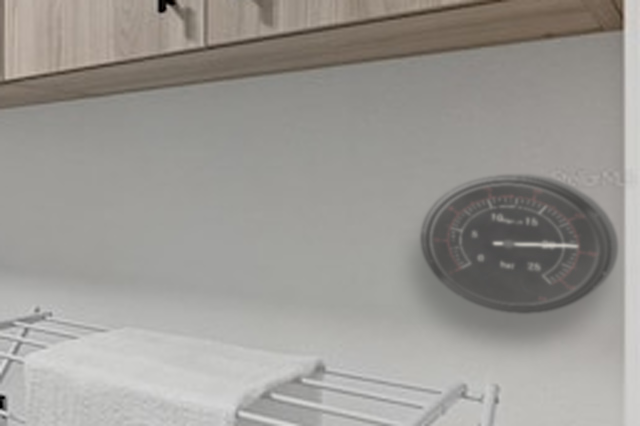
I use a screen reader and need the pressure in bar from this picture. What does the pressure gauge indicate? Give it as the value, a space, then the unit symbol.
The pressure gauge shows 20 bar
